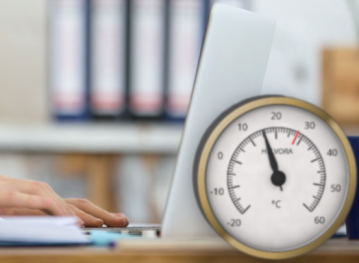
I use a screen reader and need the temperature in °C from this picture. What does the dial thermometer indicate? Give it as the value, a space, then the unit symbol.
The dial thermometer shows 15 °C
